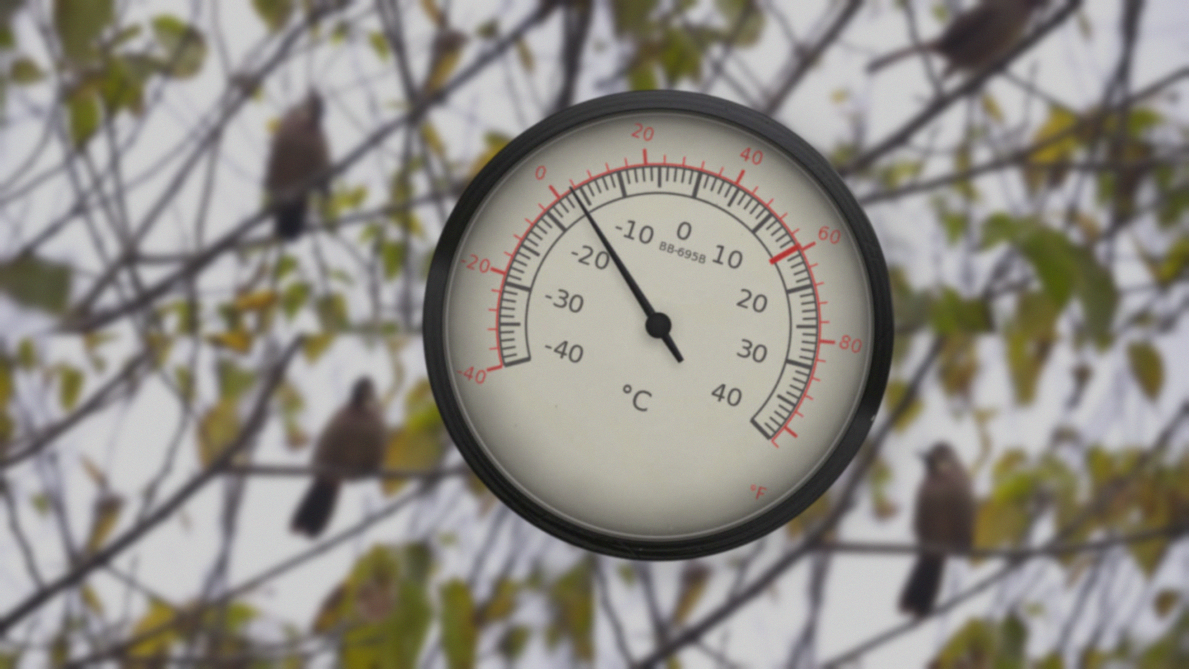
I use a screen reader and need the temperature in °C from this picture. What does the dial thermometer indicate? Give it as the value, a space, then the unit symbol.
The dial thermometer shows -16 °C
